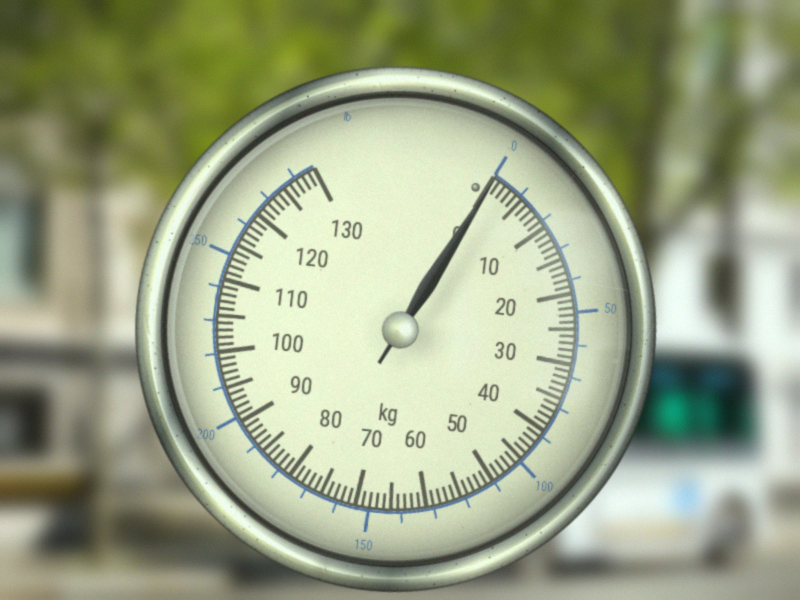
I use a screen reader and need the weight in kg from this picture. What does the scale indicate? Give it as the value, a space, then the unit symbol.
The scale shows 0 kg
